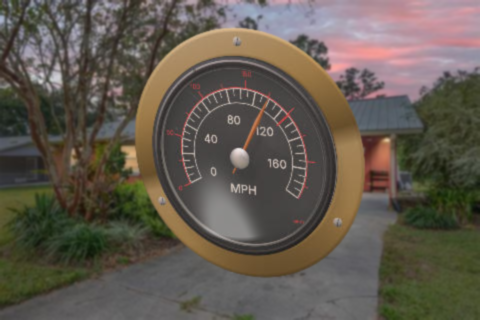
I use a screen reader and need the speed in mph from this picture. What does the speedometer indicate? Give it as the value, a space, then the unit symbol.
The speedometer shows 110 mph
